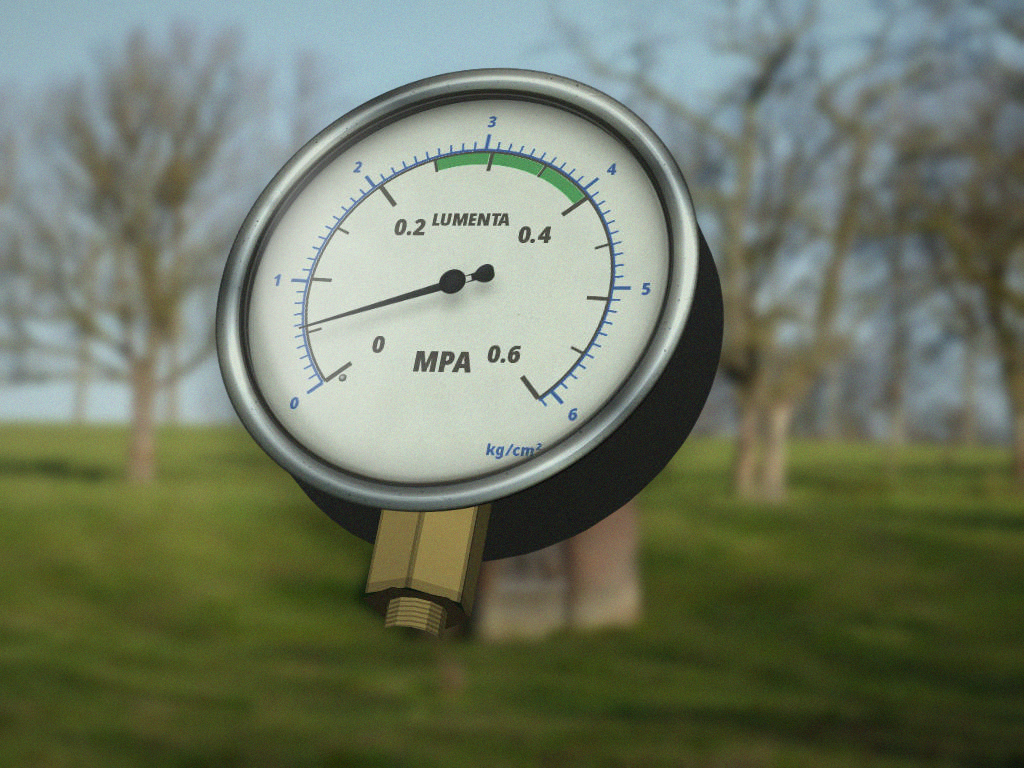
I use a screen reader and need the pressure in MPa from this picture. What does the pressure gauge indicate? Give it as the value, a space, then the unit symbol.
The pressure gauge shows 0.05 MPa
